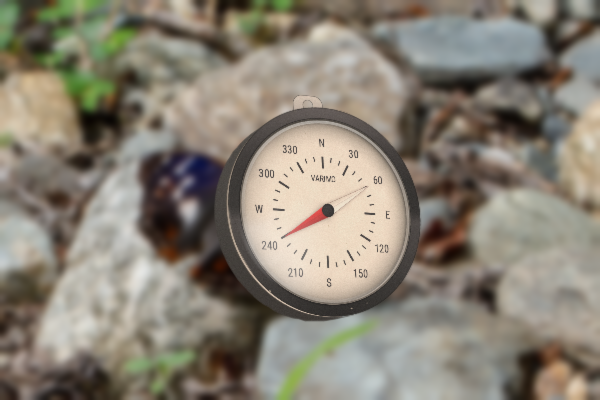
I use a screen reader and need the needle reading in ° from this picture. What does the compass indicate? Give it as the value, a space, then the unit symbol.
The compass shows 240 °
